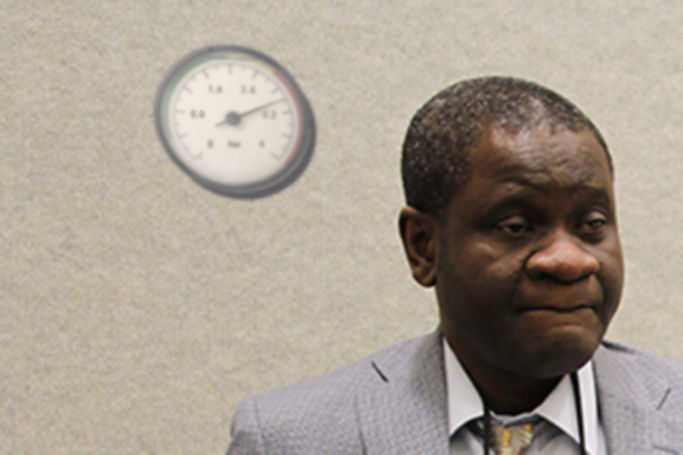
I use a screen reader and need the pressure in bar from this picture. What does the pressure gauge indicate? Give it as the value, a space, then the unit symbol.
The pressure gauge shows 3 bar
